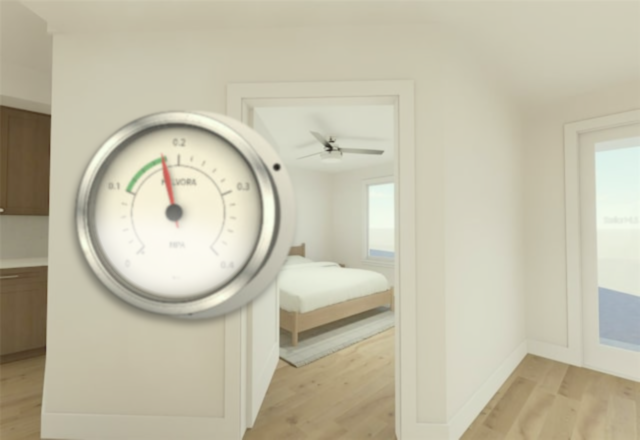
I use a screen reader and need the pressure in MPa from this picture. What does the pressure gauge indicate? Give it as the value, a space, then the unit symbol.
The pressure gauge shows 0.18 MPa
